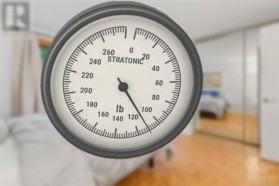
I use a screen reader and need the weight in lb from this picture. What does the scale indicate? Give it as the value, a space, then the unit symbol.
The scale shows 110 lb
